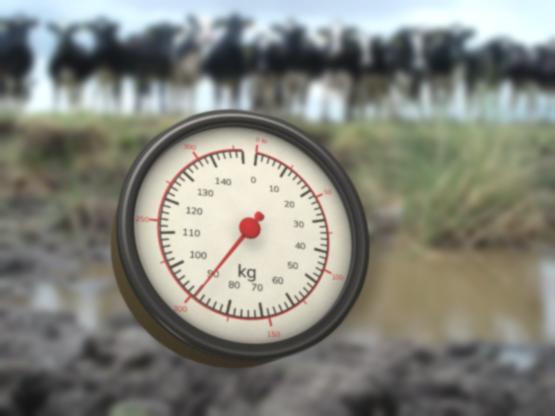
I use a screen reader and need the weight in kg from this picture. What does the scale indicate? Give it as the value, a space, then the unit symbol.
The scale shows 90 kg
